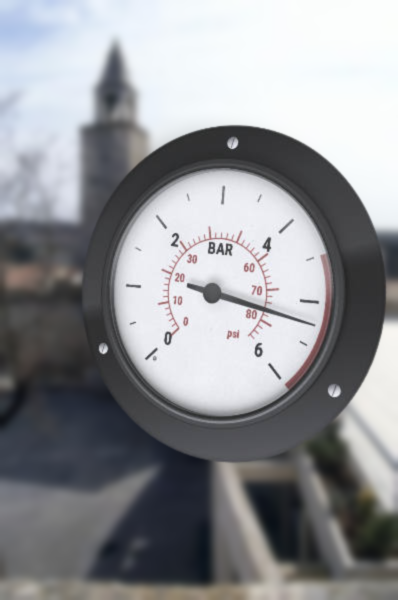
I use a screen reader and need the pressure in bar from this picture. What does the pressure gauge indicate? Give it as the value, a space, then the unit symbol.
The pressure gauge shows 5.25 bar
